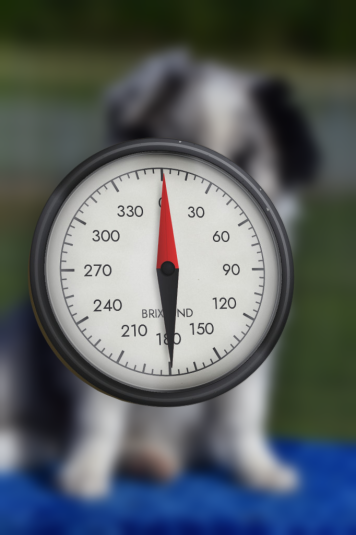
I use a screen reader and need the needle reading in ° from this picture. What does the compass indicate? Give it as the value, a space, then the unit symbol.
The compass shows 0 °
